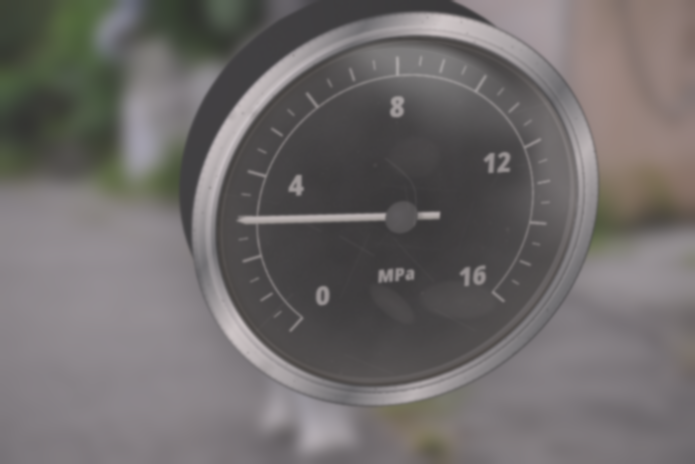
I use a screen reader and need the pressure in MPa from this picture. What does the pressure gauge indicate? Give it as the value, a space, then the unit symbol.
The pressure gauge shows 3 MPa
